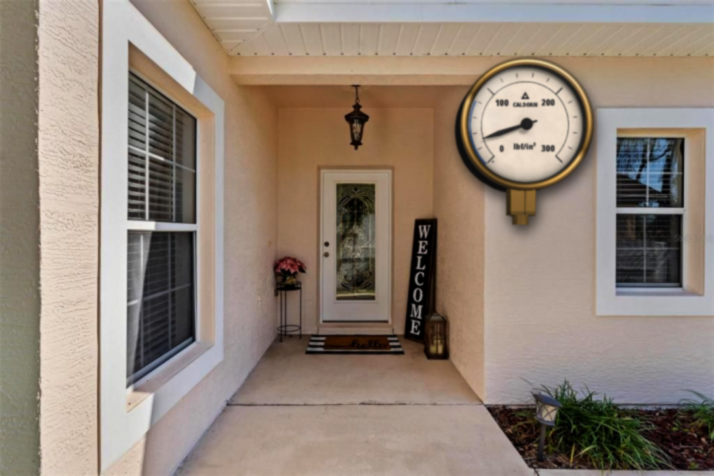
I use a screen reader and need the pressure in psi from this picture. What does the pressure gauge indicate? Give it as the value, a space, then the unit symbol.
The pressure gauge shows 30 psi
